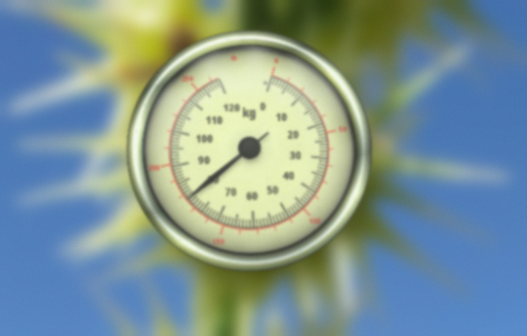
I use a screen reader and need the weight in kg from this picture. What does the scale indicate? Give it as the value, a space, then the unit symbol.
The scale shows 80 kg
